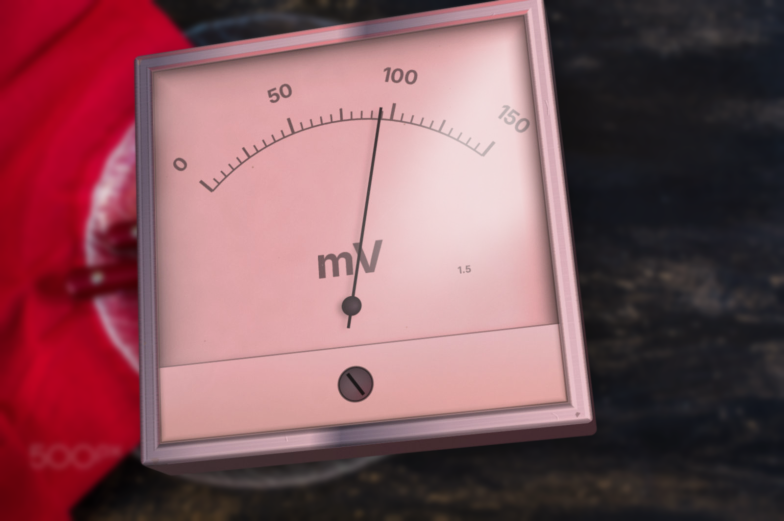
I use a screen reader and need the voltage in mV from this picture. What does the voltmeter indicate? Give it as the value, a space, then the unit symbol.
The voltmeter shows 95 mV
